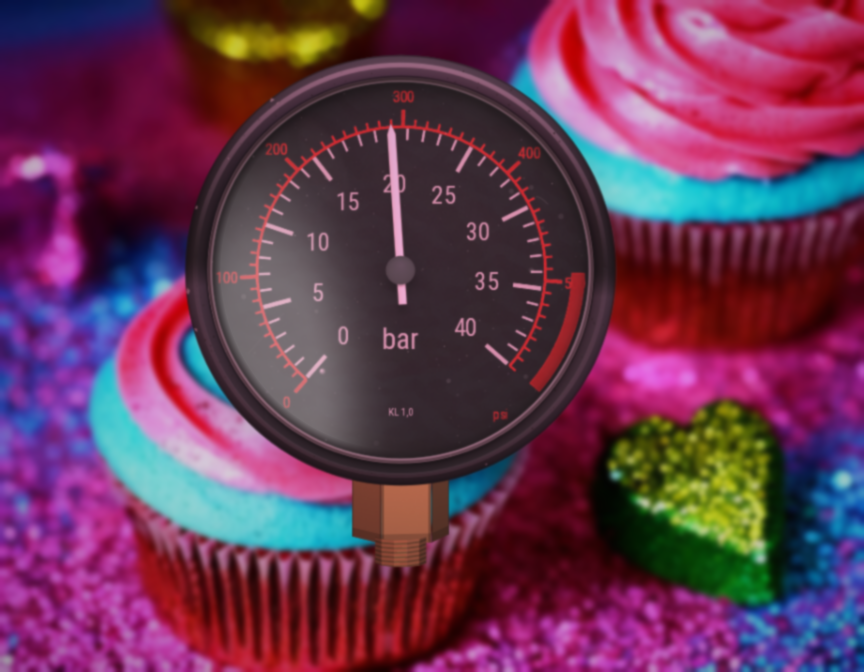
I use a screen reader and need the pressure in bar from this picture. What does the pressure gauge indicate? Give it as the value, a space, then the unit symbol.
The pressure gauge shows 20 bar
